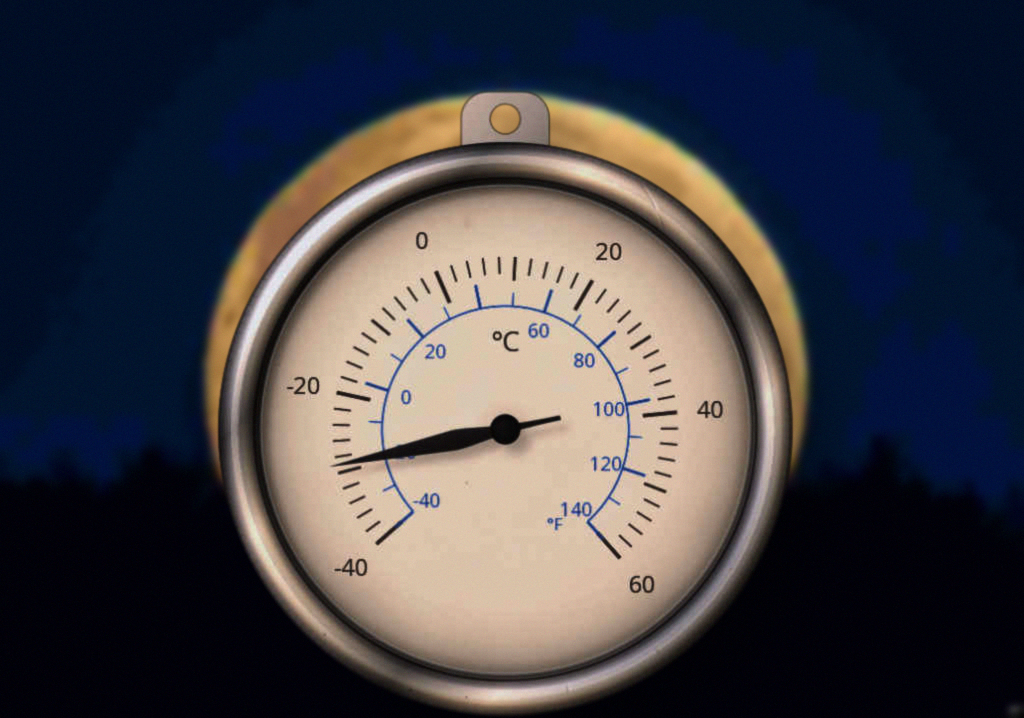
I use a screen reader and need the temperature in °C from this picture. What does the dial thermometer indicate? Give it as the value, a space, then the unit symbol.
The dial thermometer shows -29 °C
